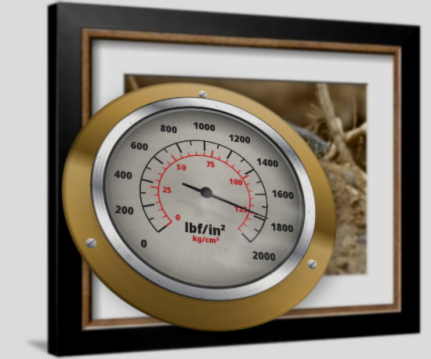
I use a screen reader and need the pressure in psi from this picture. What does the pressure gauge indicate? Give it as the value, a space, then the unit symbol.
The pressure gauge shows 1800 psi
